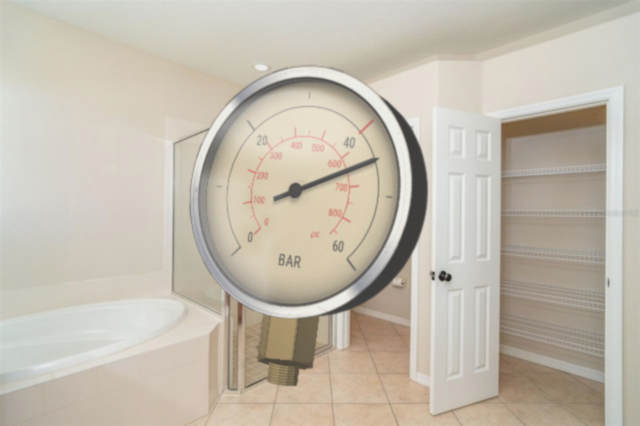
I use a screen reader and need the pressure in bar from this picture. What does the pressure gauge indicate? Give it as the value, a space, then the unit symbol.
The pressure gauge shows 45 bar
